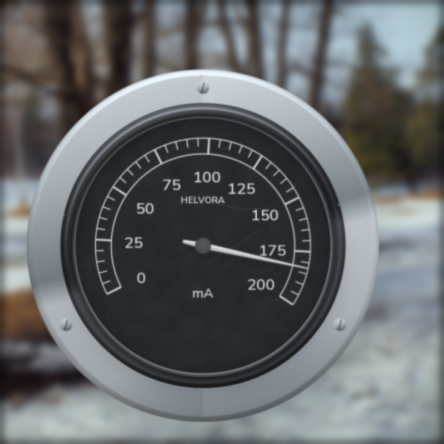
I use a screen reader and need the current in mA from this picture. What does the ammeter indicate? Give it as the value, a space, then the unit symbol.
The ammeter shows 182.5 mA
